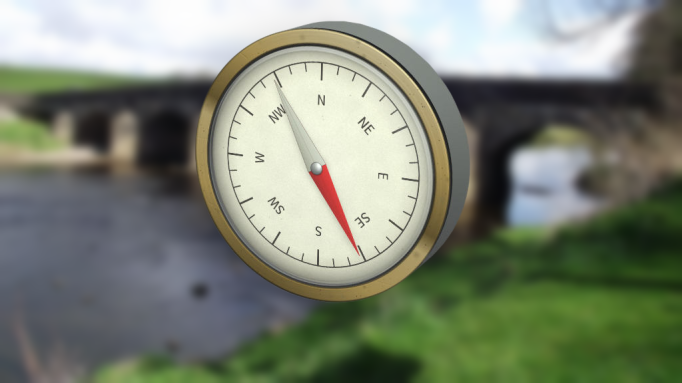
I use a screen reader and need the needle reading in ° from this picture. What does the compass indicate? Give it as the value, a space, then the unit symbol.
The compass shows 150 °
